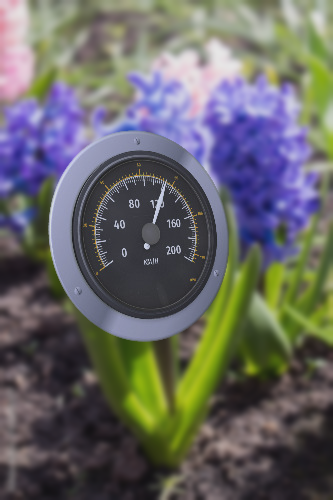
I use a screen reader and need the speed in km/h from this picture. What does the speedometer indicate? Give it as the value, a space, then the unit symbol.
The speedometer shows 120 km/h
